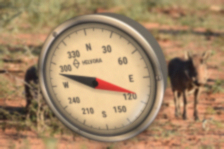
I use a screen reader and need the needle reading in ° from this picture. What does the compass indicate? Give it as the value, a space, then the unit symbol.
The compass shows 110 °
